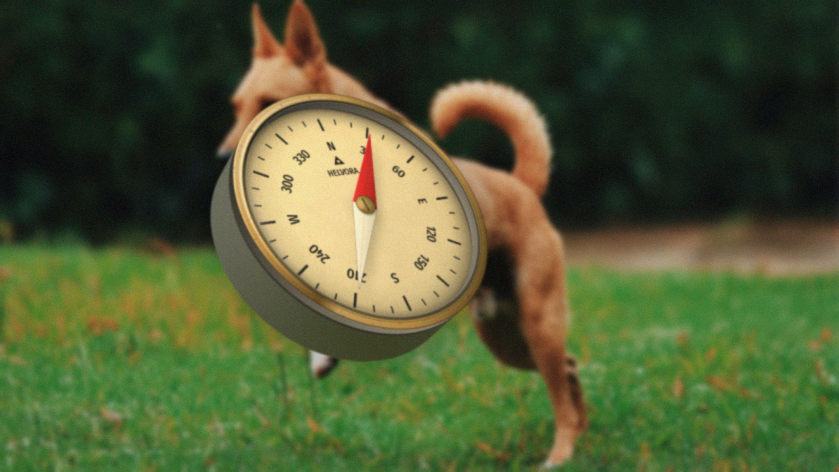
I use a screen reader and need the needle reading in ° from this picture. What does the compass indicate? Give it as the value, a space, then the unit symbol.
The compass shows 30 °
